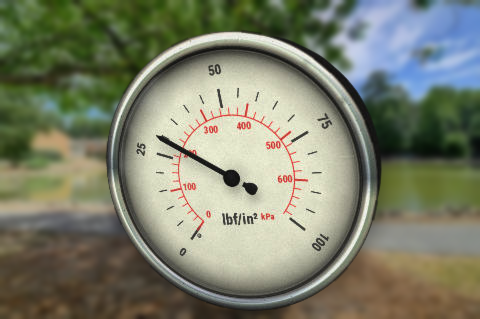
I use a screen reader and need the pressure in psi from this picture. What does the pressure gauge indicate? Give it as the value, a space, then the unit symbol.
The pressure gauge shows 30 psi
